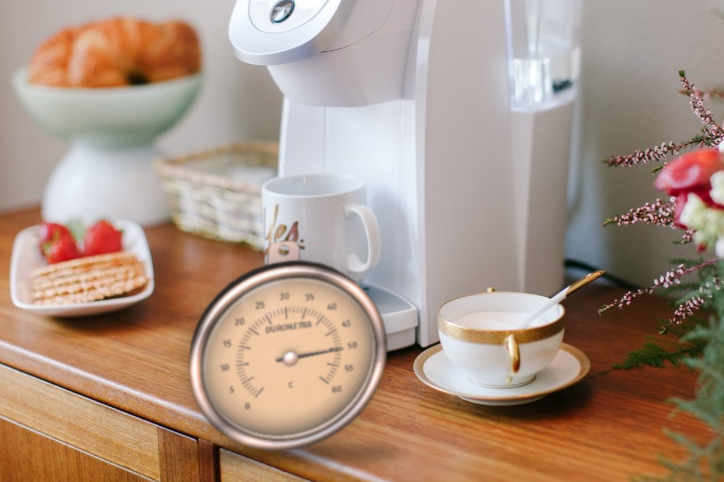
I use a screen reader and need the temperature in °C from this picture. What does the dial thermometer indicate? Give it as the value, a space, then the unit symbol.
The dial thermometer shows 50 °C
